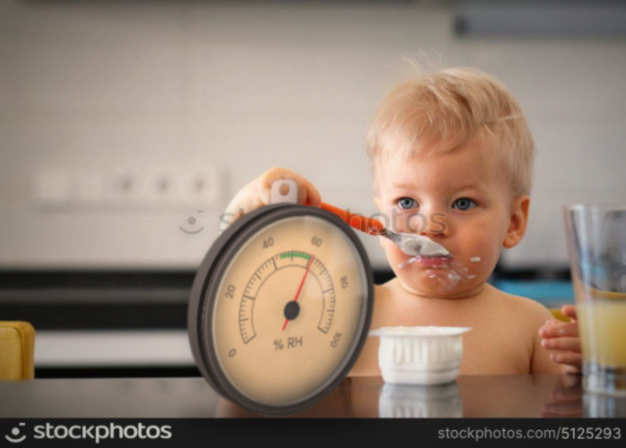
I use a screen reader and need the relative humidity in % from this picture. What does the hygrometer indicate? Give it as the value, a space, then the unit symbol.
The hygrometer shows 60 %
